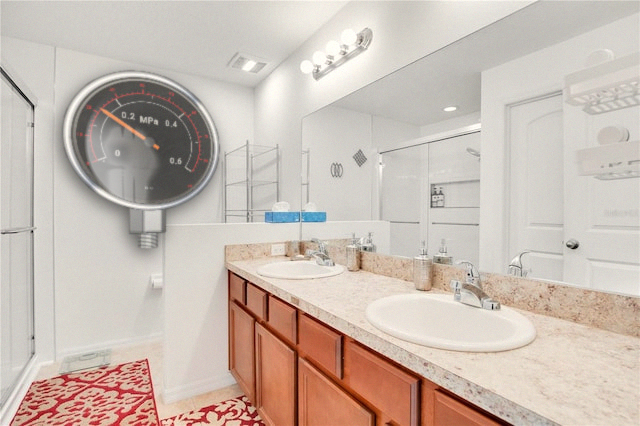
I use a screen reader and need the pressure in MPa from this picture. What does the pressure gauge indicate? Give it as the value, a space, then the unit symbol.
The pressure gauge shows 0.15 MPa
